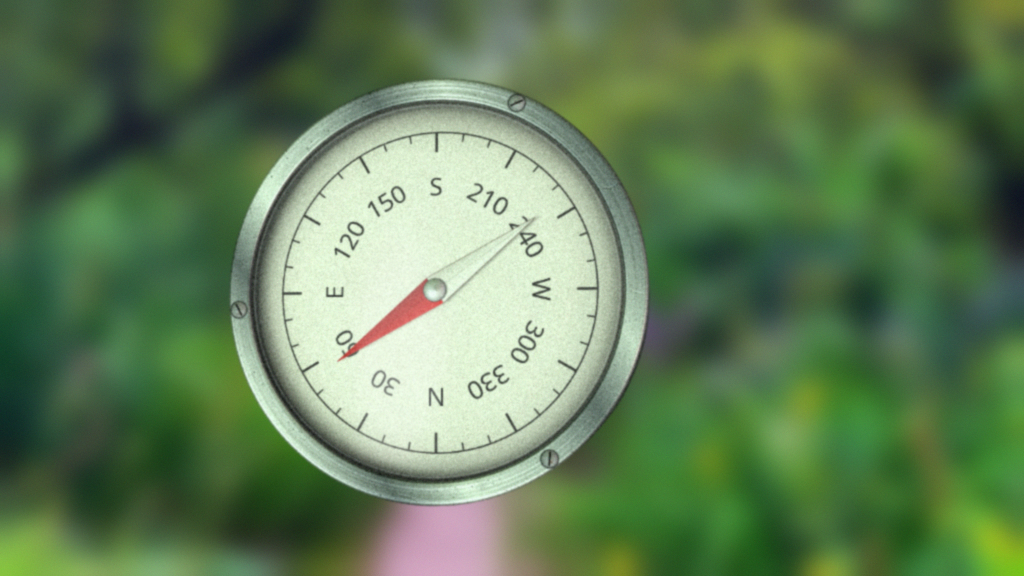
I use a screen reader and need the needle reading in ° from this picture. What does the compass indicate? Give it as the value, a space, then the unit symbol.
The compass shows 55 °
